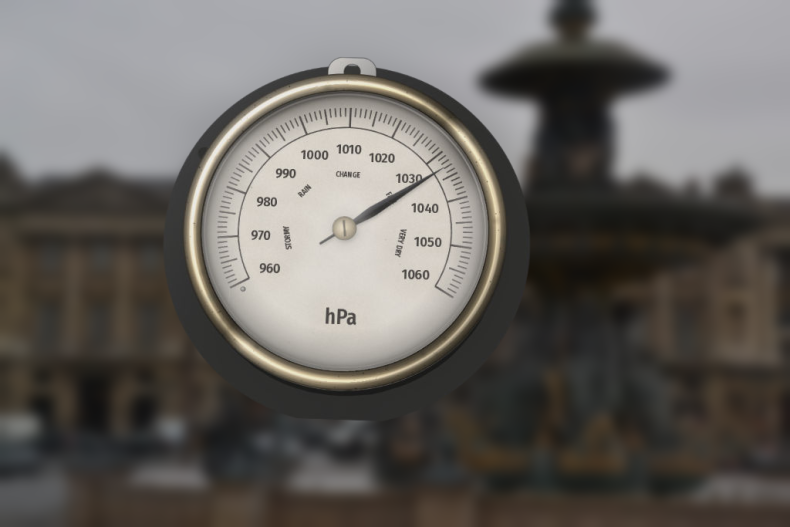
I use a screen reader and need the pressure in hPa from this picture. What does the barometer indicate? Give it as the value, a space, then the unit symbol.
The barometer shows 1033 hPa
